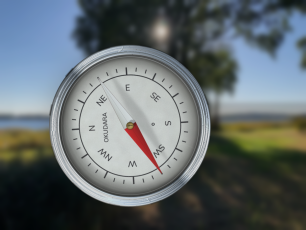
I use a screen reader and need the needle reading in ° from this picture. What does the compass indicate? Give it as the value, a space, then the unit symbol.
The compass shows 240 °
